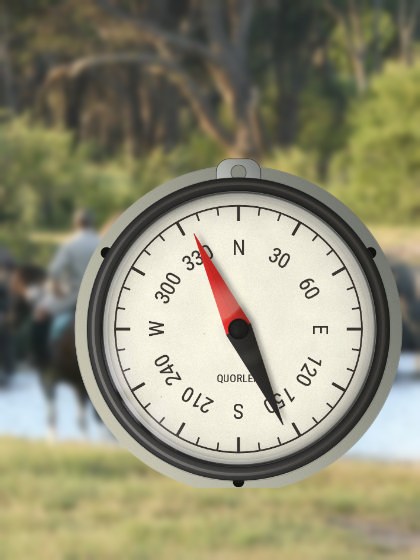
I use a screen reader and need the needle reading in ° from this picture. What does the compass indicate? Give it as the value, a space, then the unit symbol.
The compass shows 335 °
